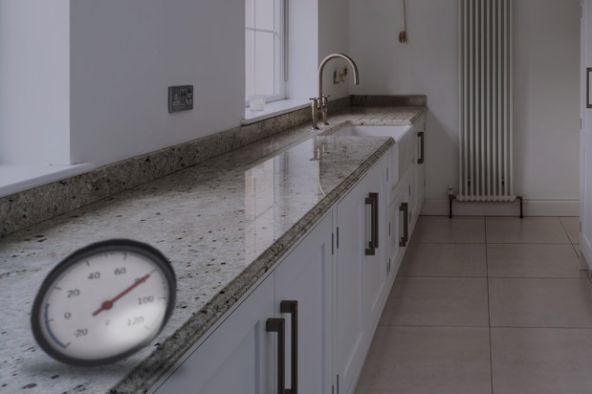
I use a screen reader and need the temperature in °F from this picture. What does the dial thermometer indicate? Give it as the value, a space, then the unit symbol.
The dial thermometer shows 80 °F
